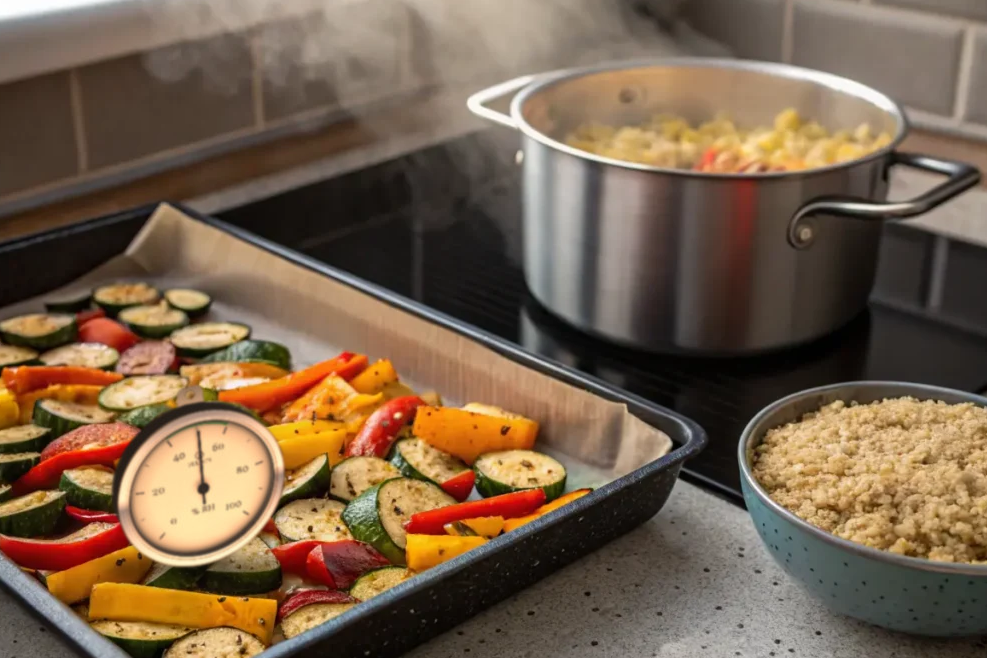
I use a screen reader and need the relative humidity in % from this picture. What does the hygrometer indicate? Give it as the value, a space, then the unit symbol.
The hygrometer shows 50 %
